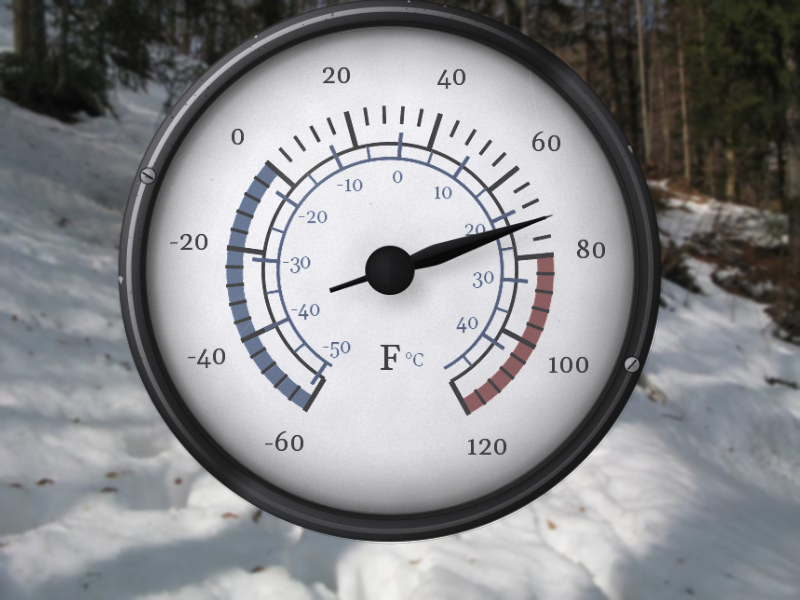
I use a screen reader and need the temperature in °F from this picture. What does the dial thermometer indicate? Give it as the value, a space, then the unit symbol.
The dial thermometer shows 72 °F
